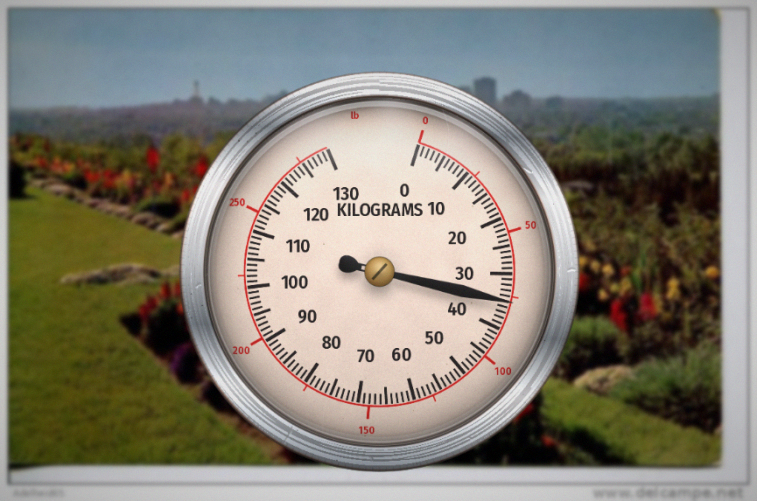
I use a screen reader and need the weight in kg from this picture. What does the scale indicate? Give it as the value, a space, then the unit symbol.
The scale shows 35 kg
